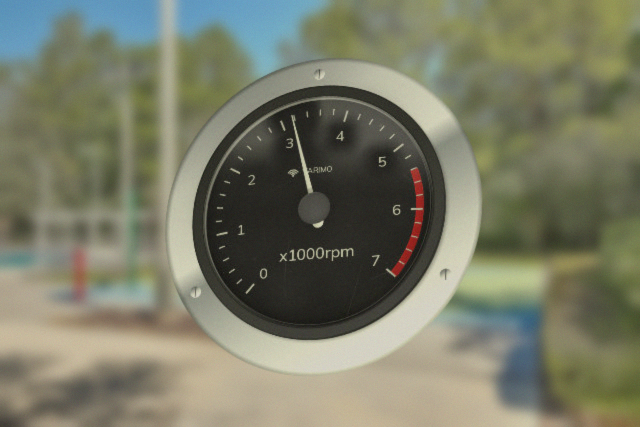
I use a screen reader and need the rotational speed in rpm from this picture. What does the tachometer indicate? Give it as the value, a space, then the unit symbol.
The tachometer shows 3200 rpm
